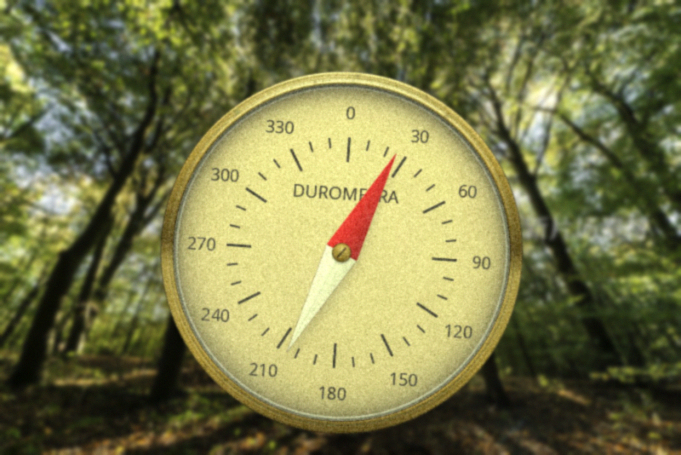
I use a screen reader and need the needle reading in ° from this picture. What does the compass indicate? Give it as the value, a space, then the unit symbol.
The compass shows 25 °
